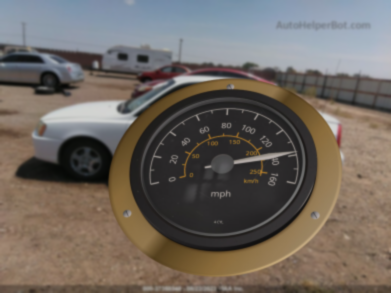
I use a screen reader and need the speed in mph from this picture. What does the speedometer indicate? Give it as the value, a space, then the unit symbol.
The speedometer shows 140 mph
